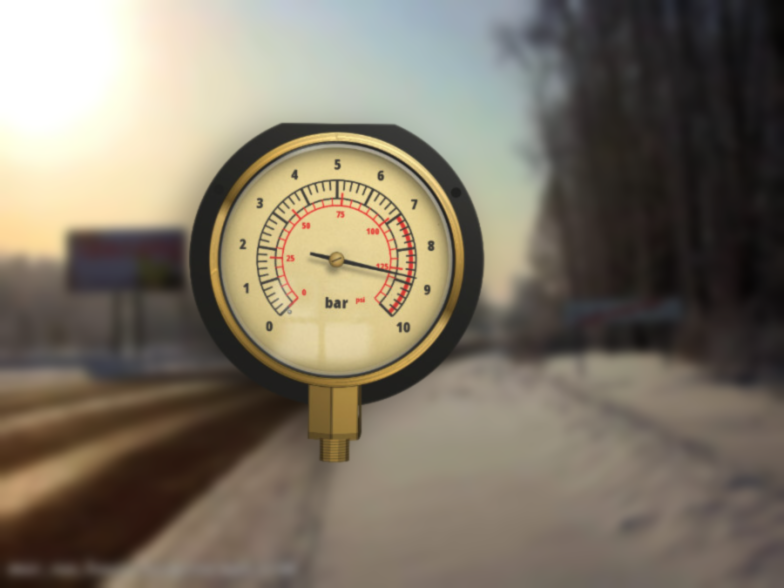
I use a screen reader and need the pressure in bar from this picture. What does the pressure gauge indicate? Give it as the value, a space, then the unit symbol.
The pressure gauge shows 8.8 bar
